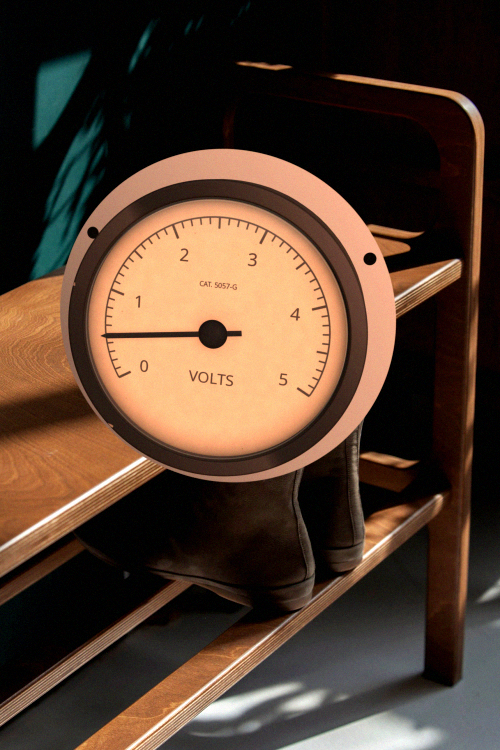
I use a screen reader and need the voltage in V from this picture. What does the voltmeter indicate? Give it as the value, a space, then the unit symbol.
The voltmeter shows 0.5 V
